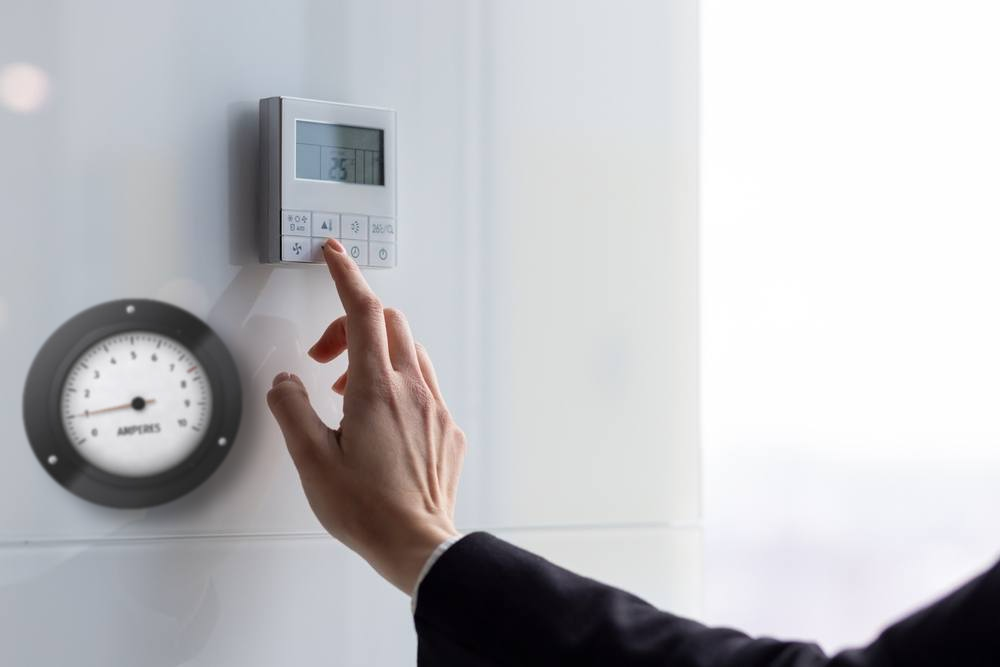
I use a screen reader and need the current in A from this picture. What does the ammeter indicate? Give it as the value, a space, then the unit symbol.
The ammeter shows 1 A
